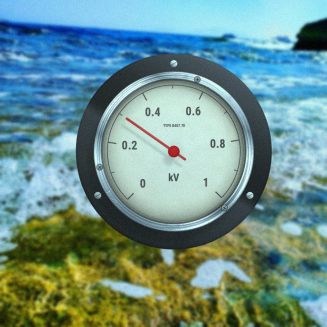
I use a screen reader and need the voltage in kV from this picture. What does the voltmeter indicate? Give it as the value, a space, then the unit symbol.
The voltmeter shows 0.3 kV
